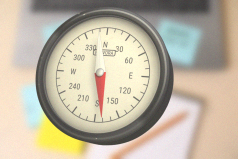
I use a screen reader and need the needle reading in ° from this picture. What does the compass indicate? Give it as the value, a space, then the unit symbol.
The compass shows 170 °
